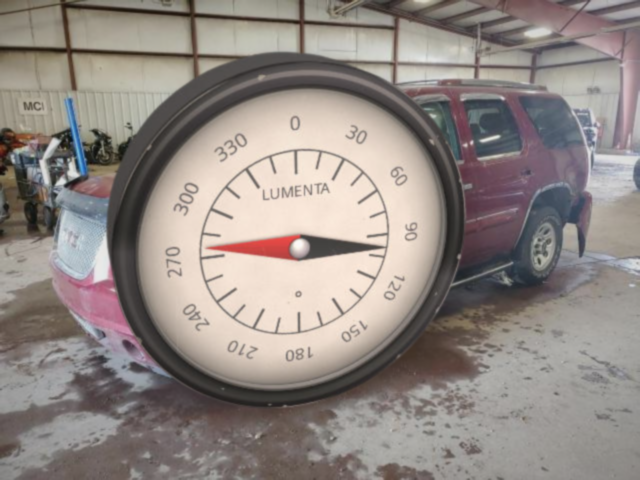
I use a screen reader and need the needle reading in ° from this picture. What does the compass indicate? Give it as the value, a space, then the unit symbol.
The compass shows 277.5 °
